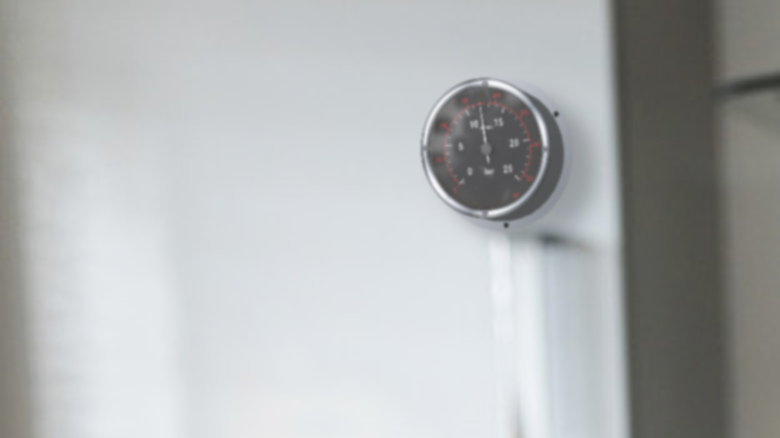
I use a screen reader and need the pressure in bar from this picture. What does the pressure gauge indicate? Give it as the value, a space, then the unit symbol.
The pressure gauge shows 12 bar
